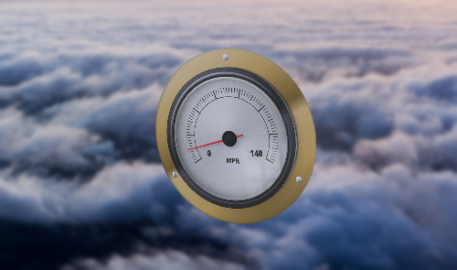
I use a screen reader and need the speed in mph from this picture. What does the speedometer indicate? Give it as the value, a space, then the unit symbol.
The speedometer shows 10 mph
